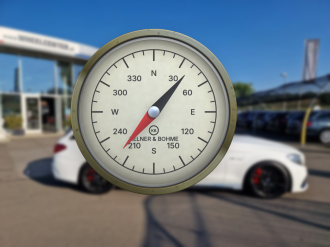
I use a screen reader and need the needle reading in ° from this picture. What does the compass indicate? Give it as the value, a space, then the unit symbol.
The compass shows 220 °
